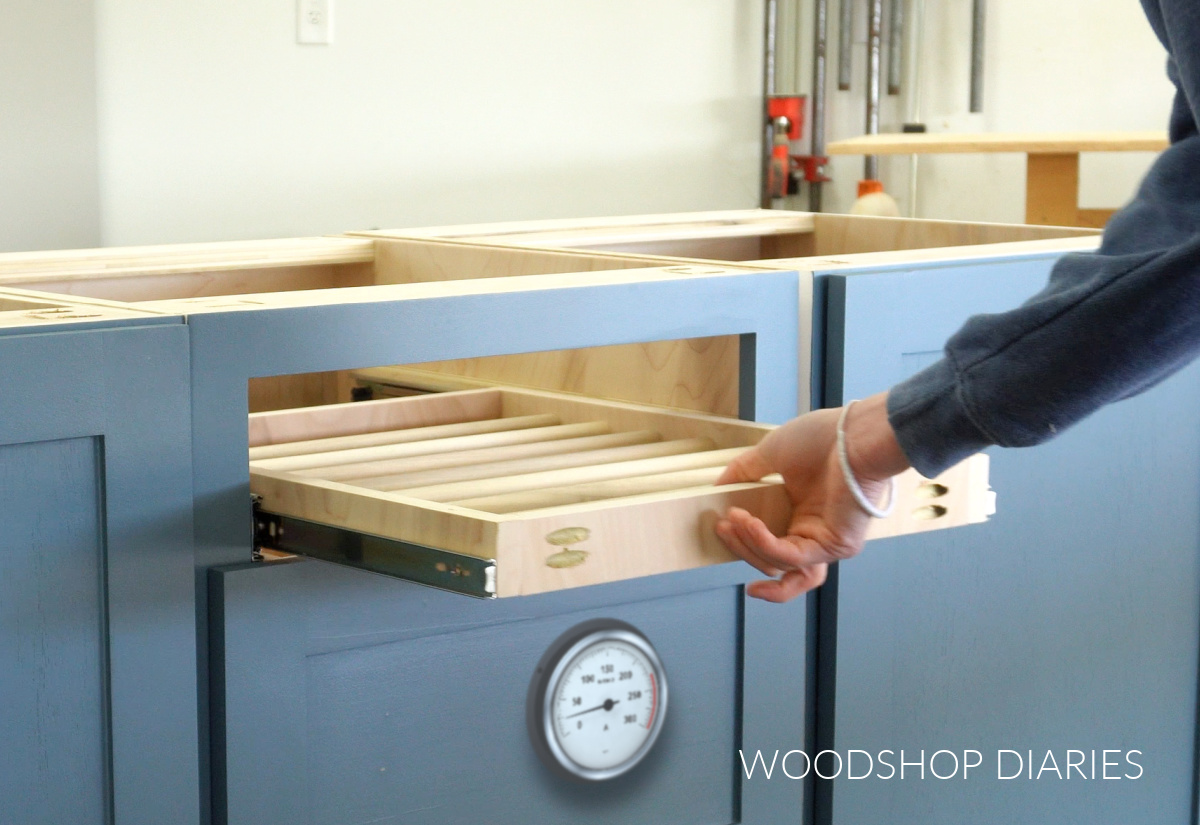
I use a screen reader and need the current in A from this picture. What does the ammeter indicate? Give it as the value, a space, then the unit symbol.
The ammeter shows 25 A
